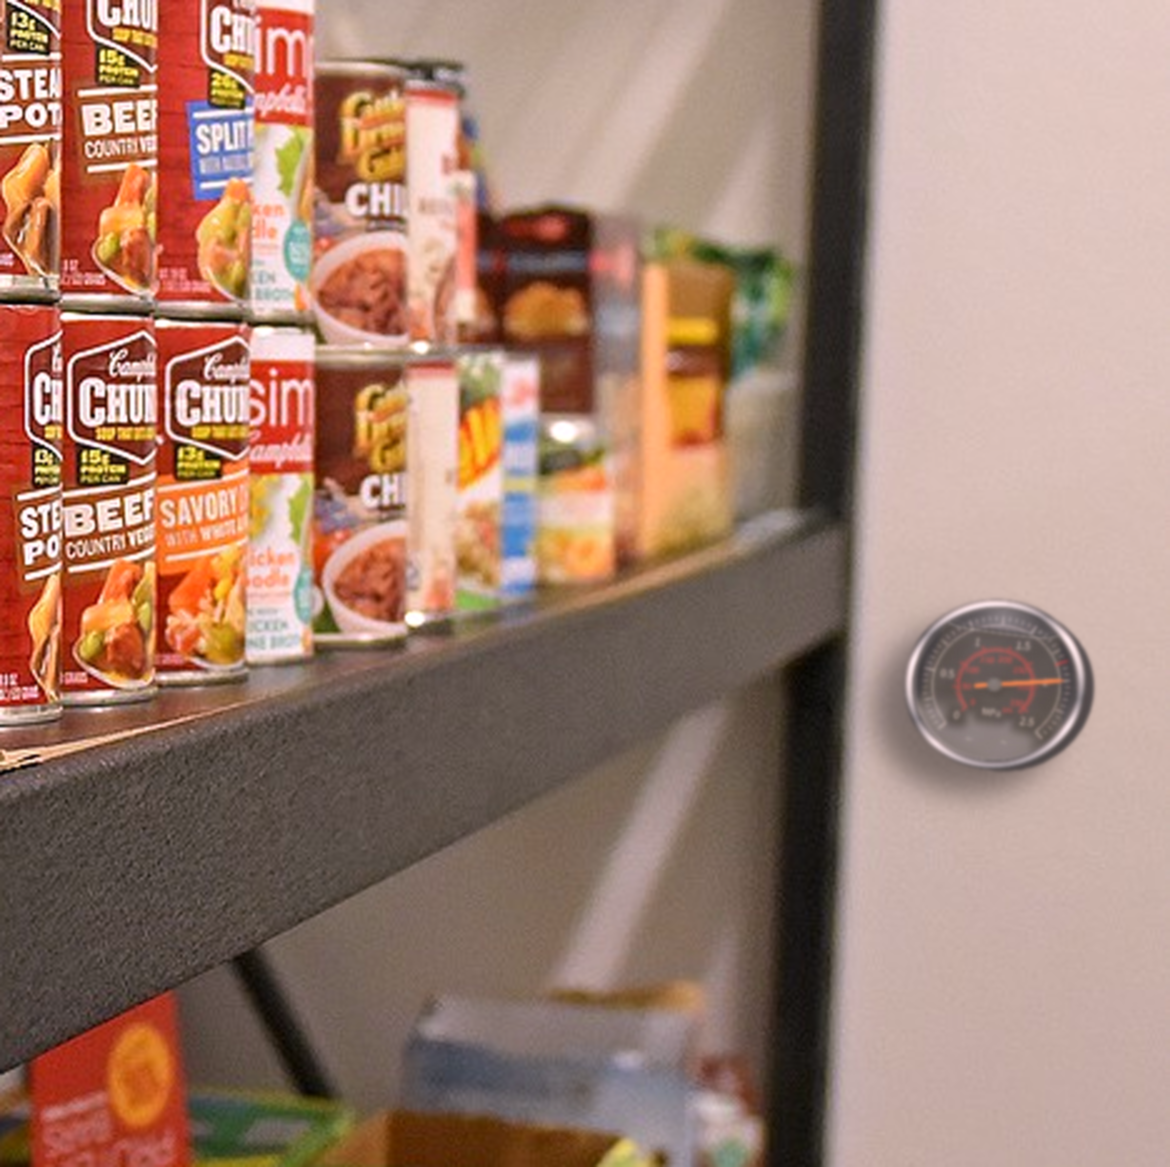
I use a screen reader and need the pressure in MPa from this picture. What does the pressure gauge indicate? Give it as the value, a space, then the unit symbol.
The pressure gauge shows 2 MPa
